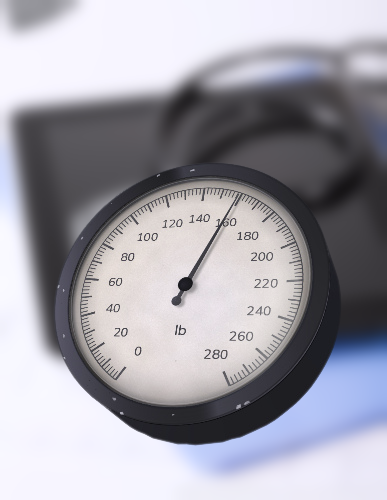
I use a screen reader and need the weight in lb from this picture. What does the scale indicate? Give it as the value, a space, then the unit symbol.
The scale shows 160 lb
